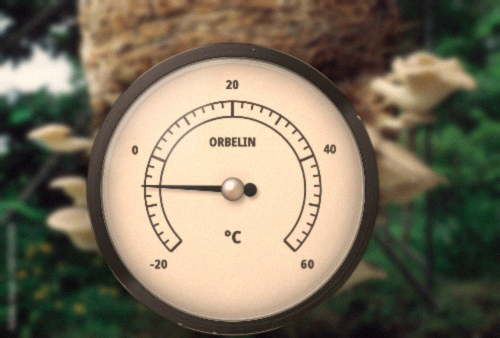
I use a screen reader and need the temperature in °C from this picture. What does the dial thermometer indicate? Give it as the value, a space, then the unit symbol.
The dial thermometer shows -6 °C
